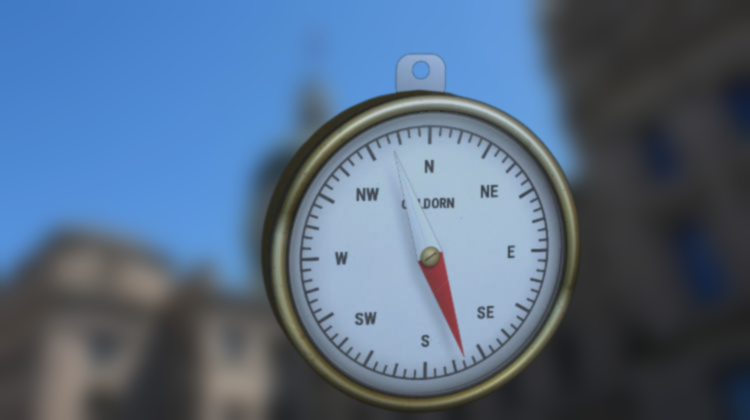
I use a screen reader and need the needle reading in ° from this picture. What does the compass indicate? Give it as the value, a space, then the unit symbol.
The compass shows 160 °
